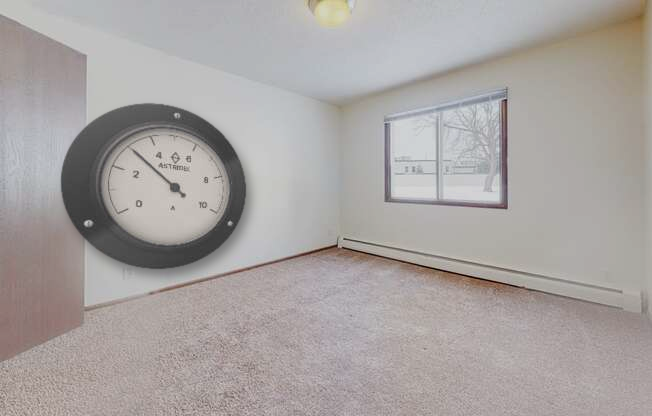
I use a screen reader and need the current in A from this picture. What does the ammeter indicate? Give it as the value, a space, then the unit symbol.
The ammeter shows 3 A
